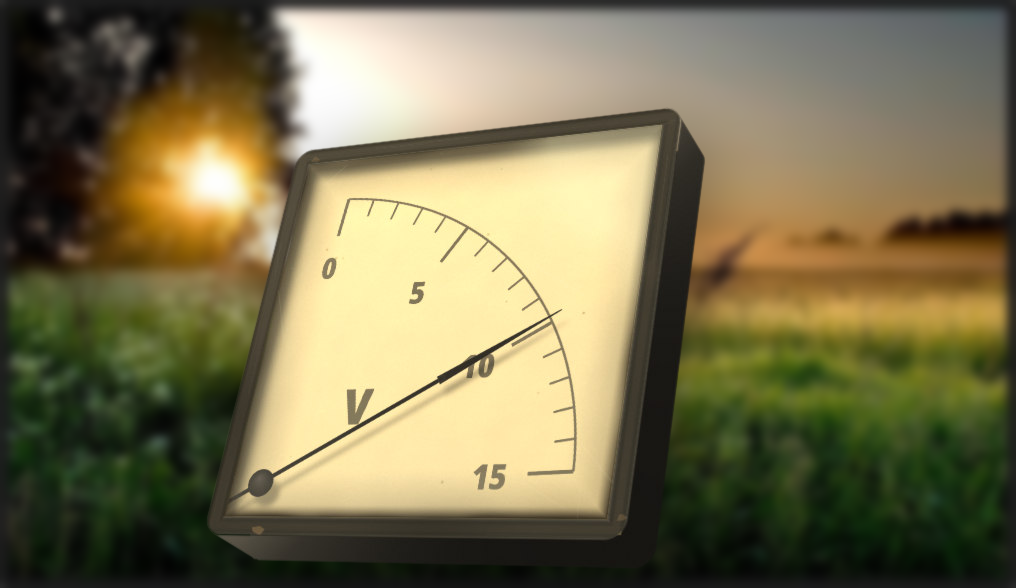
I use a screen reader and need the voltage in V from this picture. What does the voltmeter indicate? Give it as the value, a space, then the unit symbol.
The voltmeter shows 10 V
